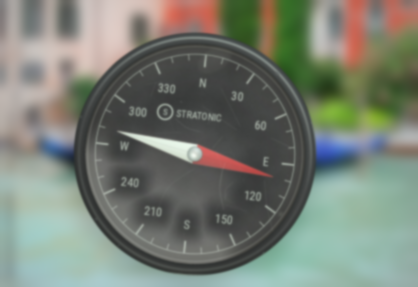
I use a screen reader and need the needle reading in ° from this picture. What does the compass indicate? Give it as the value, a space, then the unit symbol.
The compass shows 100 °
